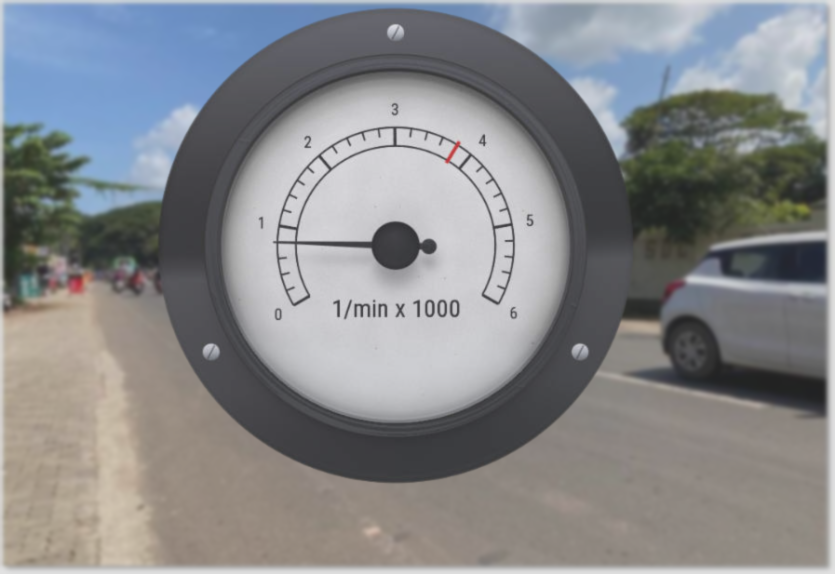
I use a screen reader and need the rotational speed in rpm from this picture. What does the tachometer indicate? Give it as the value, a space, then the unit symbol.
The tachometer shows 800 rpm
